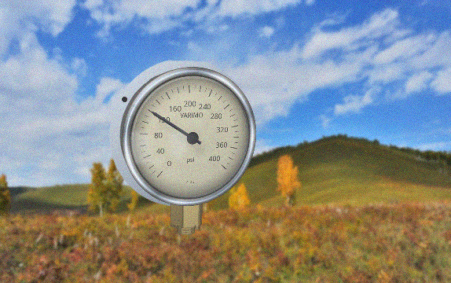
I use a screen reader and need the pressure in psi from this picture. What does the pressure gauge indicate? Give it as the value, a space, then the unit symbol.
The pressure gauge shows 120 psi
